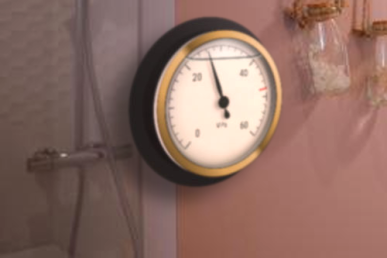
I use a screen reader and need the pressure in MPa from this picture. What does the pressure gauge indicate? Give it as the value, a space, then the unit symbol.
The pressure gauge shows 26 MPa
